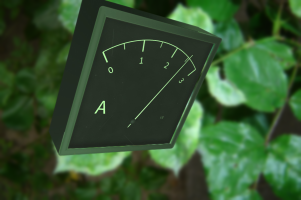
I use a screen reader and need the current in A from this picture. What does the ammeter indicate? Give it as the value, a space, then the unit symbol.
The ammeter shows 2.5 A
